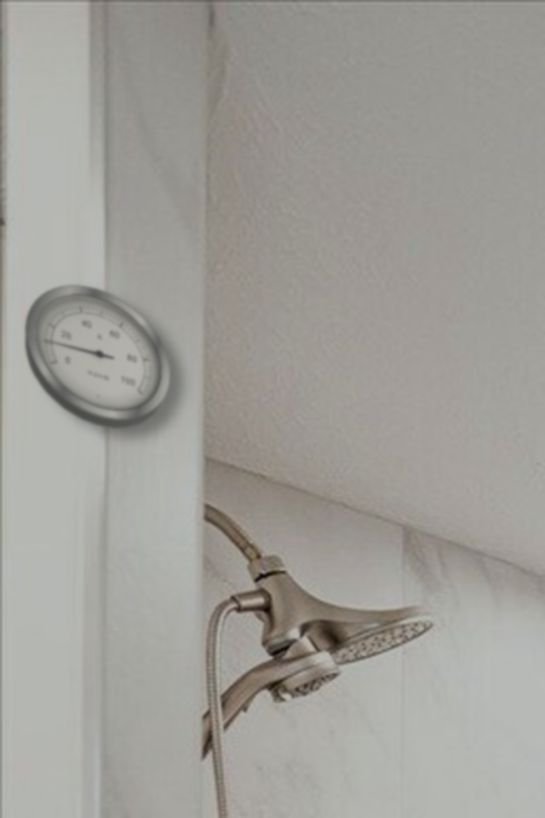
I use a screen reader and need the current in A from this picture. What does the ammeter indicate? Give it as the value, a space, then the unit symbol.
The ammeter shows 10 A
